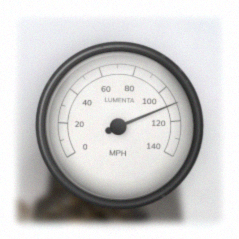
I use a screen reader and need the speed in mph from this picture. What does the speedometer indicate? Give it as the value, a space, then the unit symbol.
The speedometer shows 110 mph
